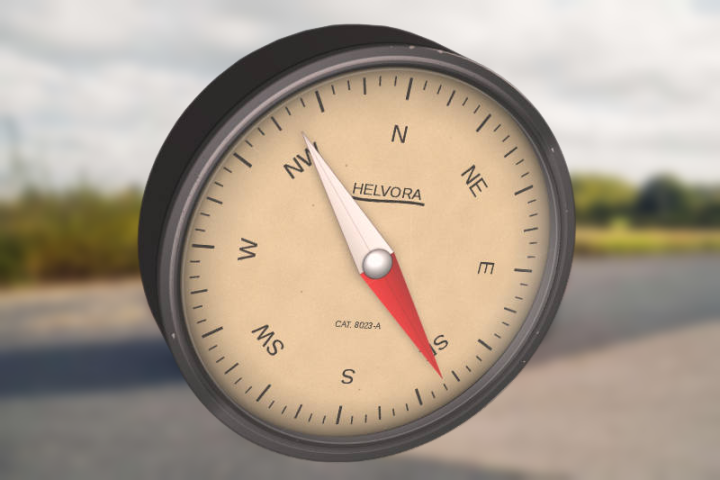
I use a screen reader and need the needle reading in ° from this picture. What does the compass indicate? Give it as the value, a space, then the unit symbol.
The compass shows 140 °
